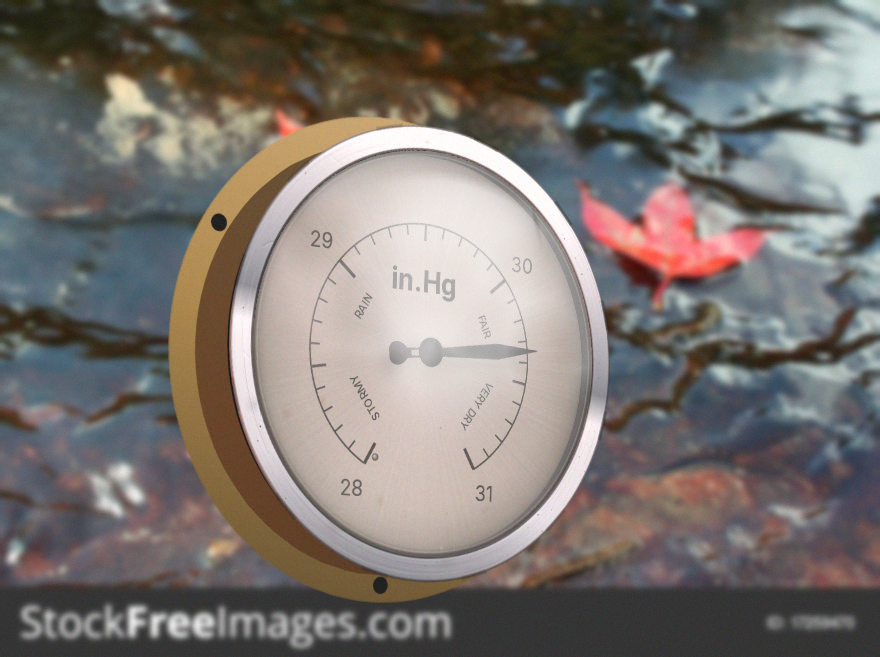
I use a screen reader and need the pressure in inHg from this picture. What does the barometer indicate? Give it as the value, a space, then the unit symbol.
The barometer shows 30.35 inHg
